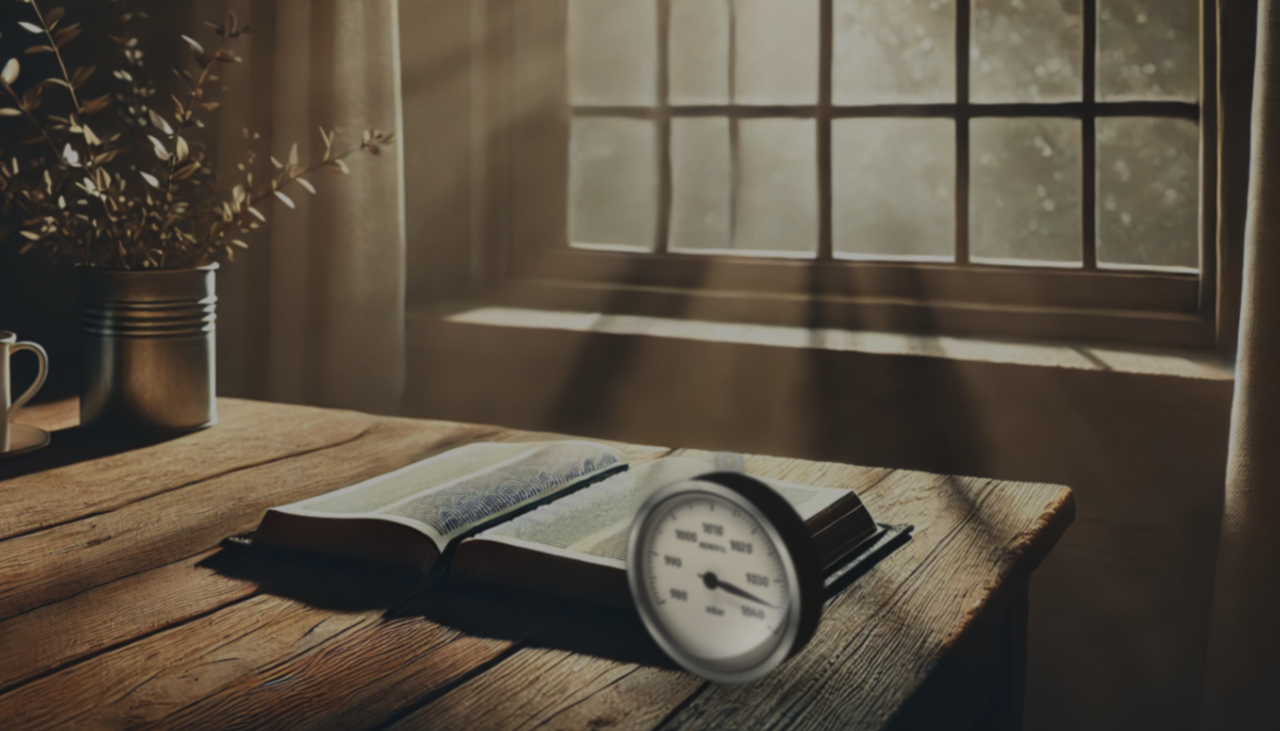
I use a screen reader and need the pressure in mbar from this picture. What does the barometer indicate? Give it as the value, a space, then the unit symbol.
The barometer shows 1035 mbar
